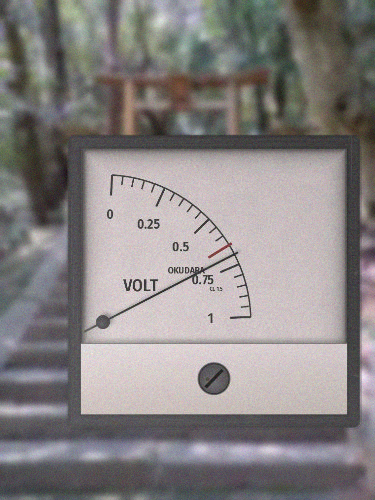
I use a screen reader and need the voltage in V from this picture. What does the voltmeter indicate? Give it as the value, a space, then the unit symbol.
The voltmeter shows 0.7 V
